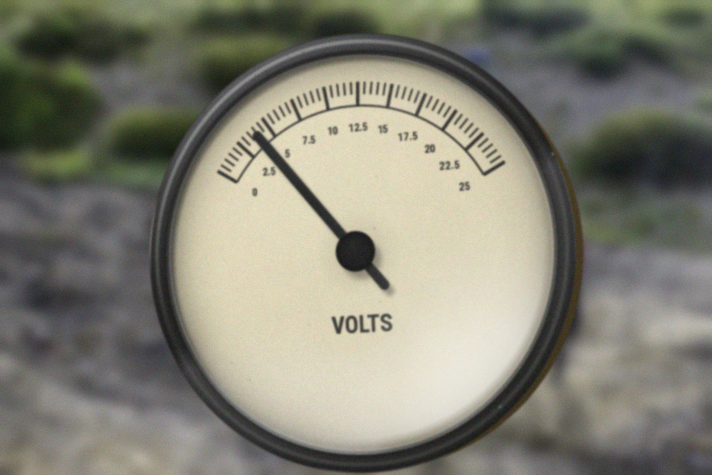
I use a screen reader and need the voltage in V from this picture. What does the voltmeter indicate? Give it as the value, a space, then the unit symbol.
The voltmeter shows 4 V
